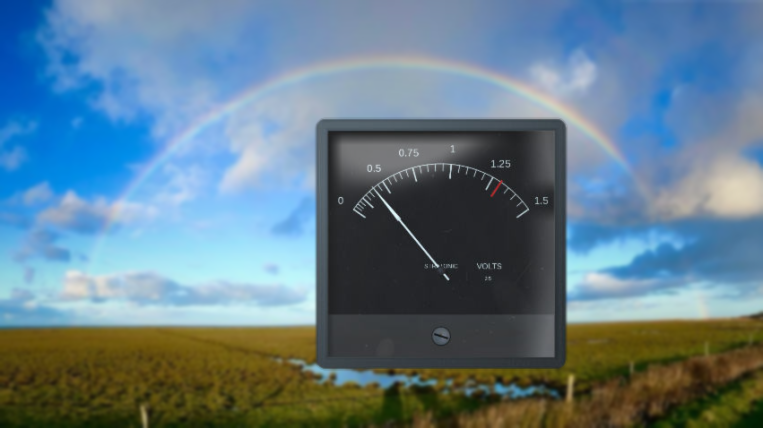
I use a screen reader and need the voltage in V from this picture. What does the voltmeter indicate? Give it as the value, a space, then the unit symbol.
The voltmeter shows 0.4 V
